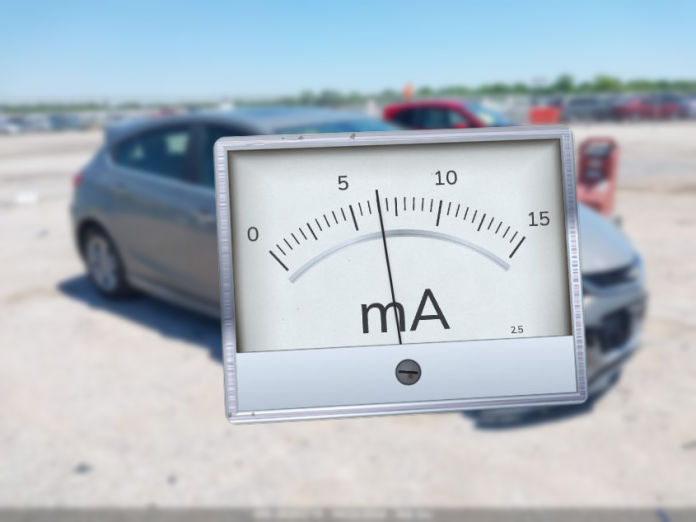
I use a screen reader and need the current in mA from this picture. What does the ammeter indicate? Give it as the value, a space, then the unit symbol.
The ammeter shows 6.5 mA
